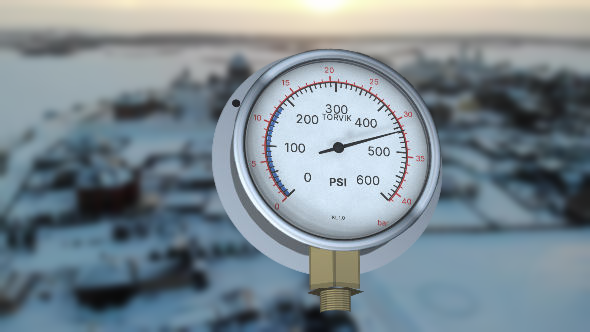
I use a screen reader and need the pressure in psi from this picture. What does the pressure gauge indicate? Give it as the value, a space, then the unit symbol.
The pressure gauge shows 460 psi
